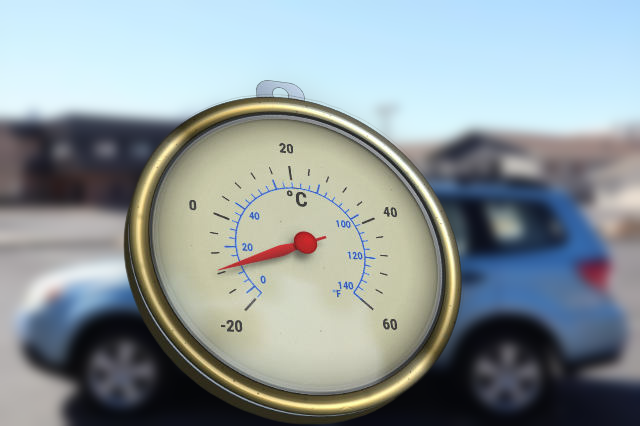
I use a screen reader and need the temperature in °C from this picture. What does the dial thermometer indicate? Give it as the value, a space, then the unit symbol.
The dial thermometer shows -12 °C
